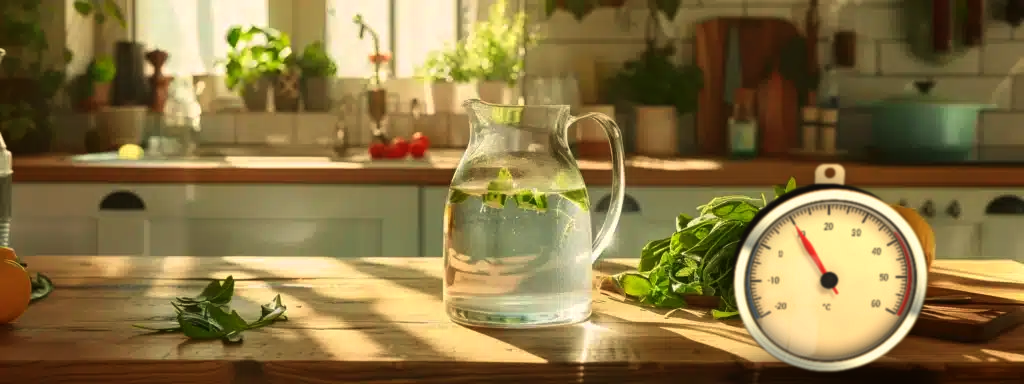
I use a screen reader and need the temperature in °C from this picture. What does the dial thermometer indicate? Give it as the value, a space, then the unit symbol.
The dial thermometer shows 10 °C
